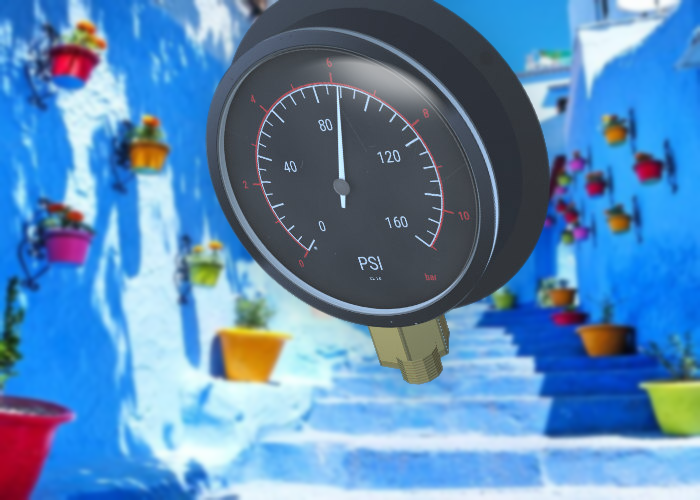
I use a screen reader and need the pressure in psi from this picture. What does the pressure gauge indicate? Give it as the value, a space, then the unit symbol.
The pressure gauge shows 90 psi
